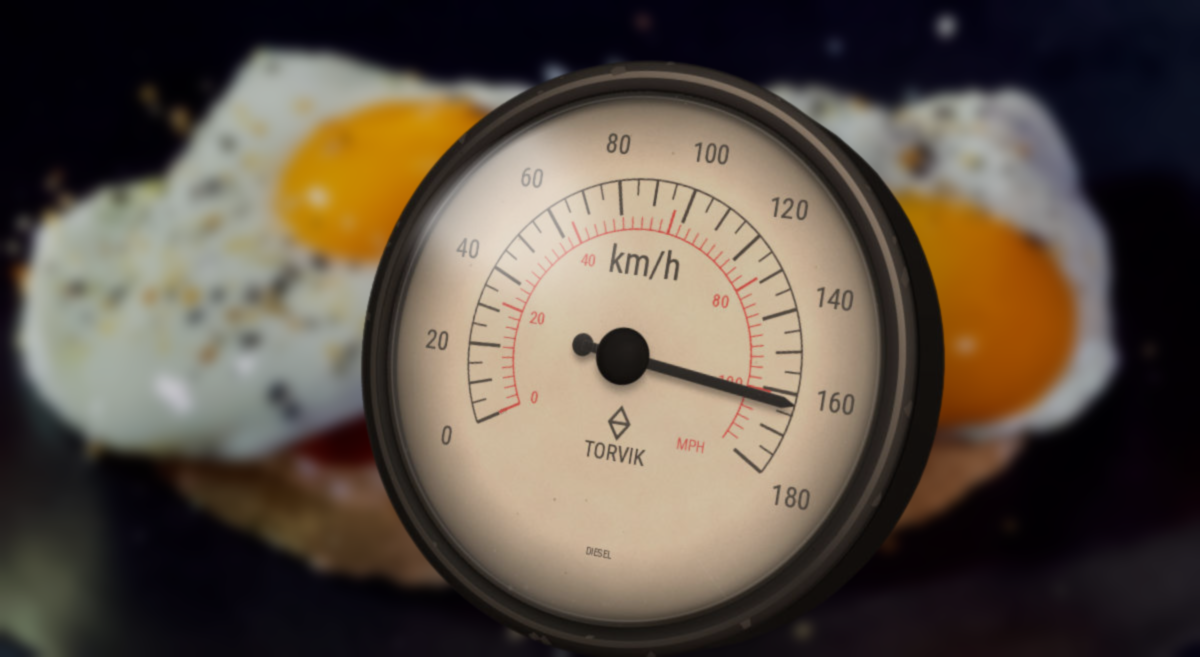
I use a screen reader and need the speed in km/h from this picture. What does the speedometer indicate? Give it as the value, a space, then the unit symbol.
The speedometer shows 162.5 km/h
